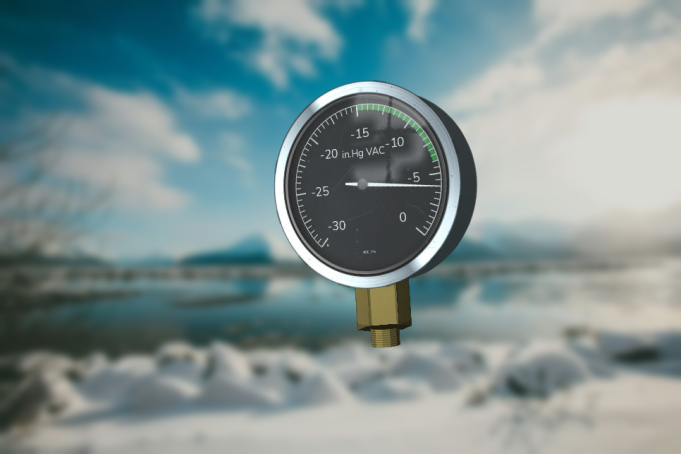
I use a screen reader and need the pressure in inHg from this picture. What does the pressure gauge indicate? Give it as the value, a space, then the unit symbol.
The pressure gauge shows -4 inHg
